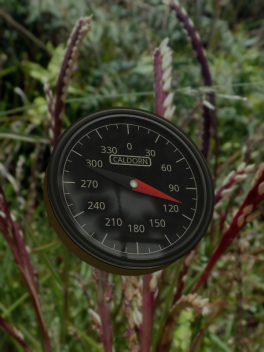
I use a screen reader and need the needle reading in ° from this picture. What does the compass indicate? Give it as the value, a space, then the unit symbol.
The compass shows 110 °
